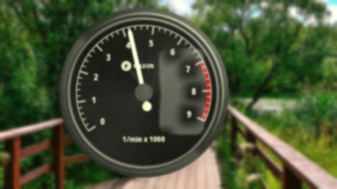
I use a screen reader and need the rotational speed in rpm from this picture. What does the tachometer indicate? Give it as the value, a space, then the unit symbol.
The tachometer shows 4200 rpm
